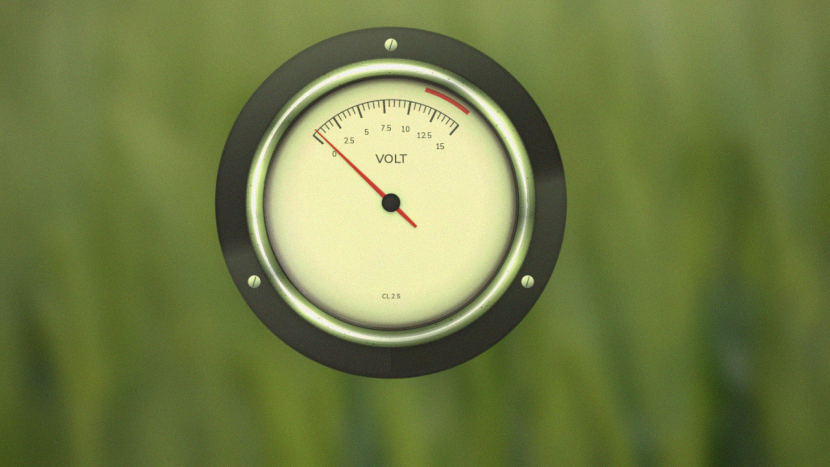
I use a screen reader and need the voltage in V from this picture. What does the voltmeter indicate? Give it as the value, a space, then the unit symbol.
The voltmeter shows 0.5 V
